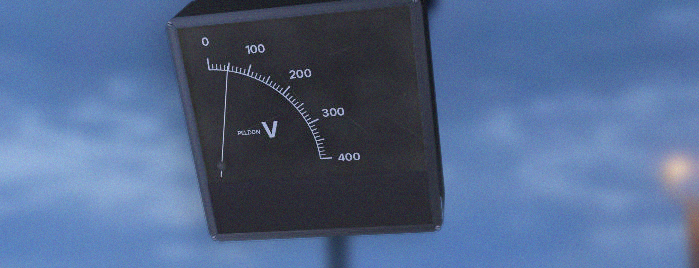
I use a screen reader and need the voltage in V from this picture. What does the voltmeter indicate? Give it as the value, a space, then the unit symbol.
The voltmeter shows 50 V
